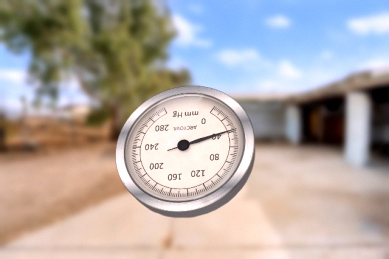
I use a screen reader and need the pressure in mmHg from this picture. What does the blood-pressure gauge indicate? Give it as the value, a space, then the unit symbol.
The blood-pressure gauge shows 40 mmHg
